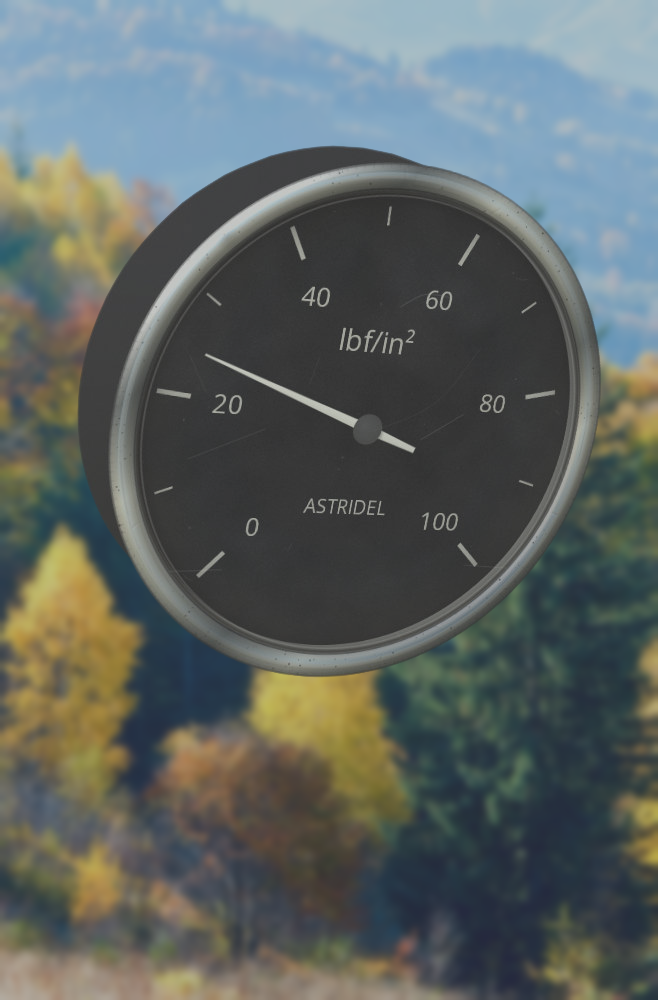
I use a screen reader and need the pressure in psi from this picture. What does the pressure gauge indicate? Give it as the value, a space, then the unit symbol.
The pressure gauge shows 25 psi
